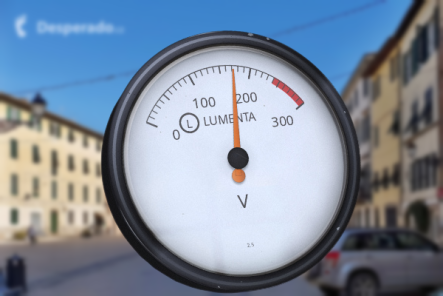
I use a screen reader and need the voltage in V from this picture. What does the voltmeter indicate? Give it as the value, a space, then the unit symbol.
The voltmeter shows 170 V
